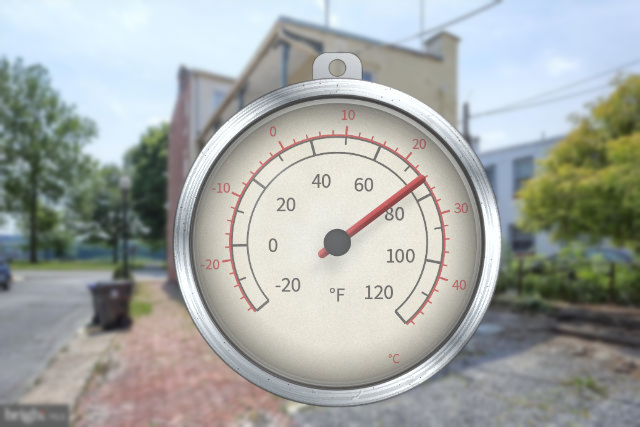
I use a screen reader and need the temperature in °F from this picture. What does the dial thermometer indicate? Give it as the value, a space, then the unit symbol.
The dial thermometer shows 75 °F
